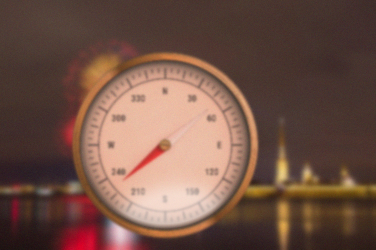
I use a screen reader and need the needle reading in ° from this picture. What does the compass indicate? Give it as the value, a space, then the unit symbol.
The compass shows 230 °
